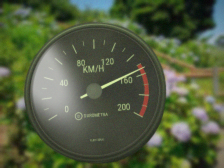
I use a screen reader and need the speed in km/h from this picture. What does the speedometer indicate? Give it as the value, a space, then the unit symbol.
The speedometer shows 155 km/h
